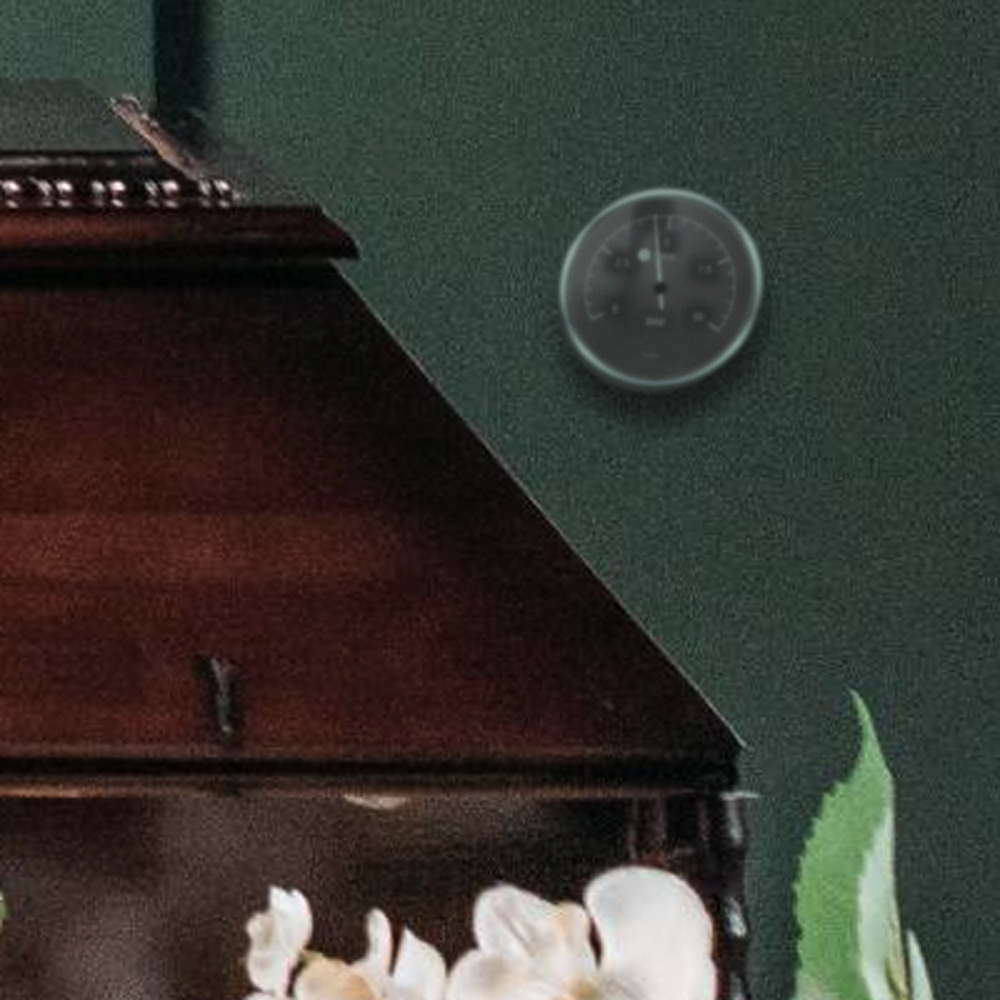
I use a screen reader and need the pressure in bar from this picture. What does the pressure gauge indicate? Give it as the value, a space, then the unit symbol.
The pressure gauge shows 4.5 bar
